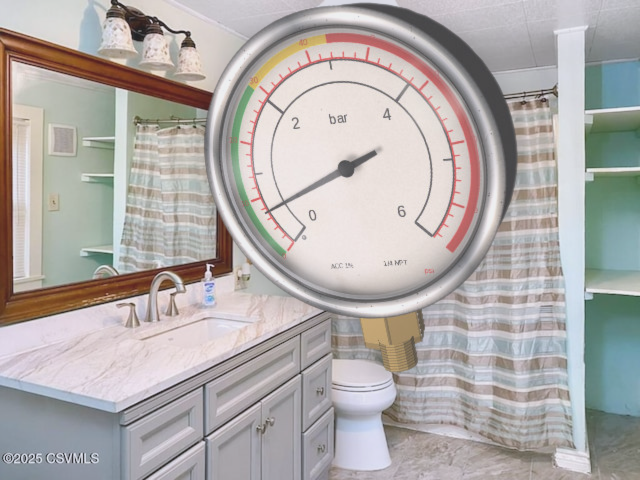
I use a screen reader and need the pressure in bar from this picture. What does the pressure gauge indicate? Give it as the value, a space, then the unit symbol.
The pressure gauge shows 0.5 bar
